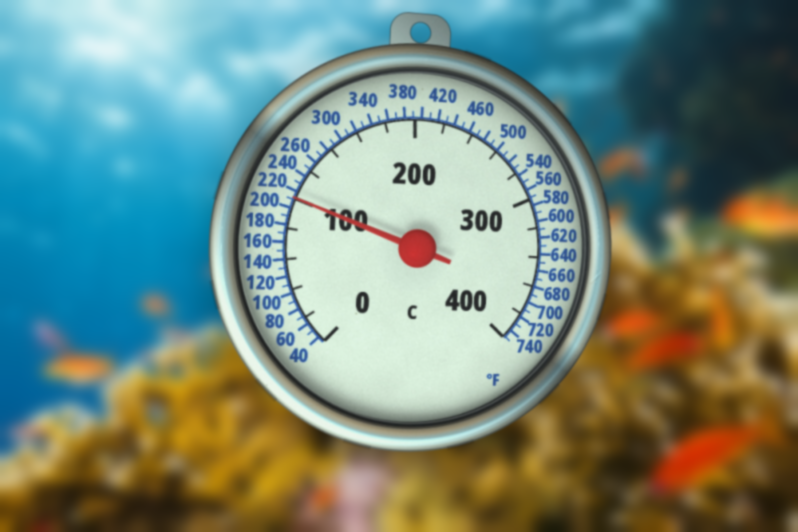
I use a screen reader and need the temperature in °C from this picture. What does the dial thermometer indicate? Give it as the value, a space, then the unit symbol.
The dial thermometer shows 100 °C
